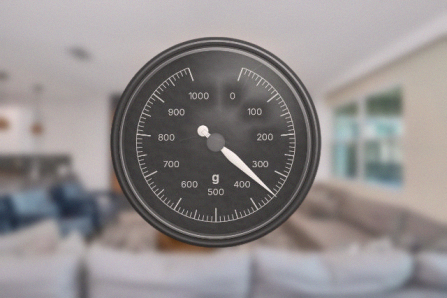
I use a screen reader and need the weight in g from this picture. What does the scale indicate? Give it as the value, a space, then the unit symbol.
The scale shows 350 g
